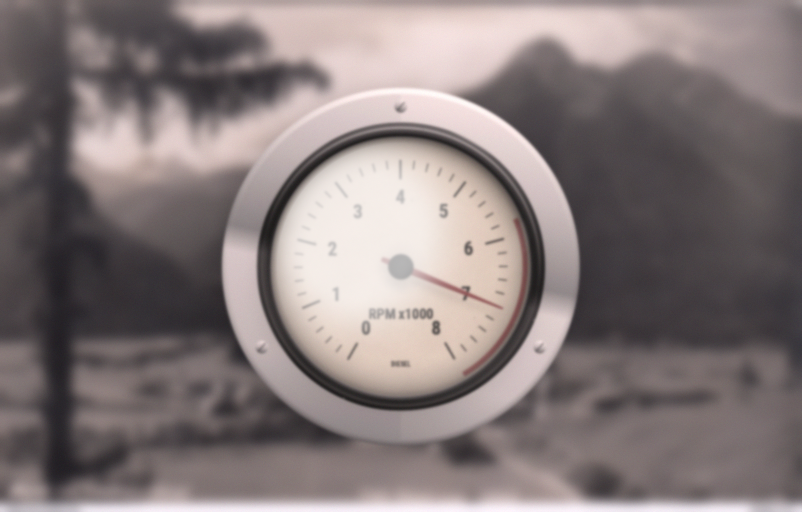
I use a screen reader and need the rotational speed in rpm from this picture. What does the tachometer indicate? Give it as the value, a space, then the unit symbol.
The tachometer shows 7000 rpm
